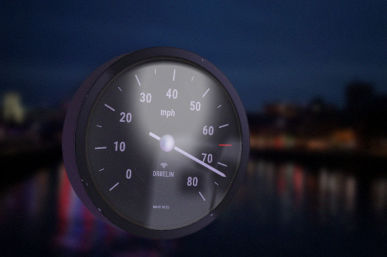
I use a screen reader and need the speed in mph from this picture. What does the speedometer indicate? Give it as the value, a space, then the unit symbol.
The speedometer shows 72.5 mph
